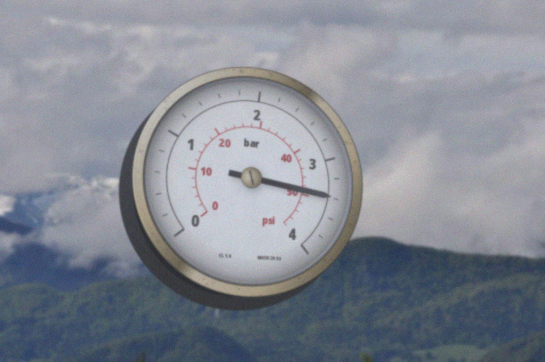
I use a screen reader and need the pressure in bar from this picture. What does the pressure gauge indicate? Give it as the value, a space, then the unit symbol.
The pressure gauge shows 3.4 bar
